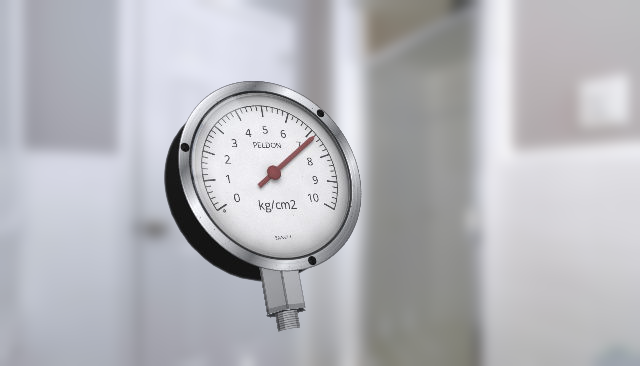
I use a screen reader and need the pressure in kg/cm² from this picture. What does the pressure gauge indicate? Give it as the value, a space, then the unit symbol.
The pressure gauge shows 7.2 kg/cm²
